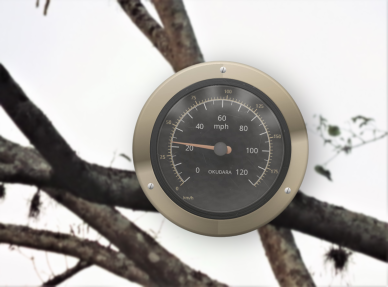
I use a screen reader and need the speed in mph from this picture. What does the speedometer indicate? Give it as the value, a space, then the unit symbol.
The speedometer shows 22.5 mph
